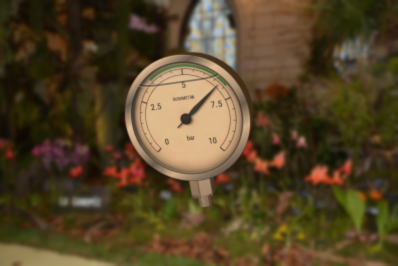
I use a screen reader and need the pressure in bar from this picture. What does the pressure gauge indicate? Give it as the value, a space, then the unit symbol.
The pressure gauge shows 6.75 bar
